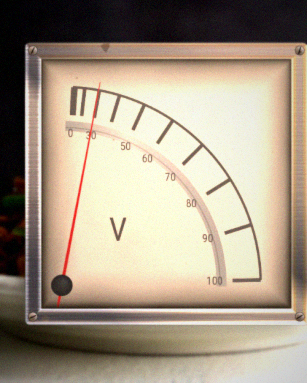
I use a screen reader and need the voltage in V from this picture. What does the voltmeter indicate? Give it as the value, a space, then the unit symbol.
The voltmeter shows 30 V
